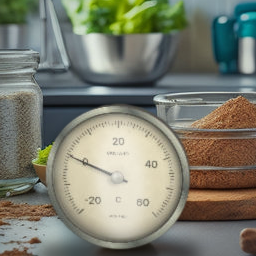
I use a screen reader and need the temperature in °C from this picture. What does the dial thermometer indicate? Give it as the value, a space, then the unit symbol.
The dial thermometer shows 0 °C
